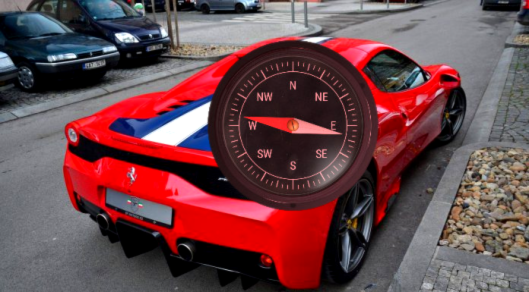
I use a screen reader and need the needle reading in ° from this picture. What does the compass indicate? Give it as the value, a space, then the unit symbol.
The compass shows 280 °
